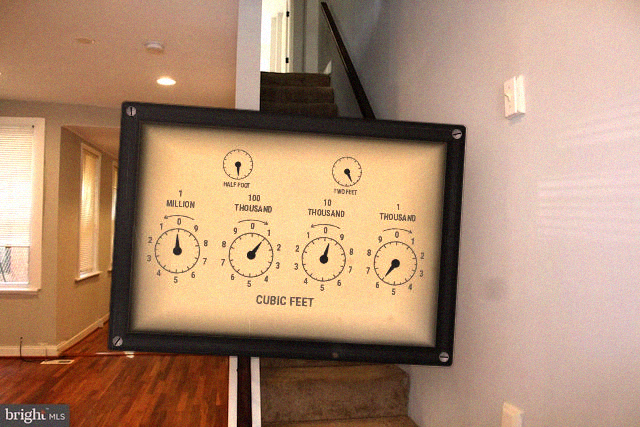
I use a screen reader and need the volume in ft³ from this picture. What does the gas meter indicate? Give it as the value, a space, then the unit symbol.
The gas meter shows 9600 ft³
